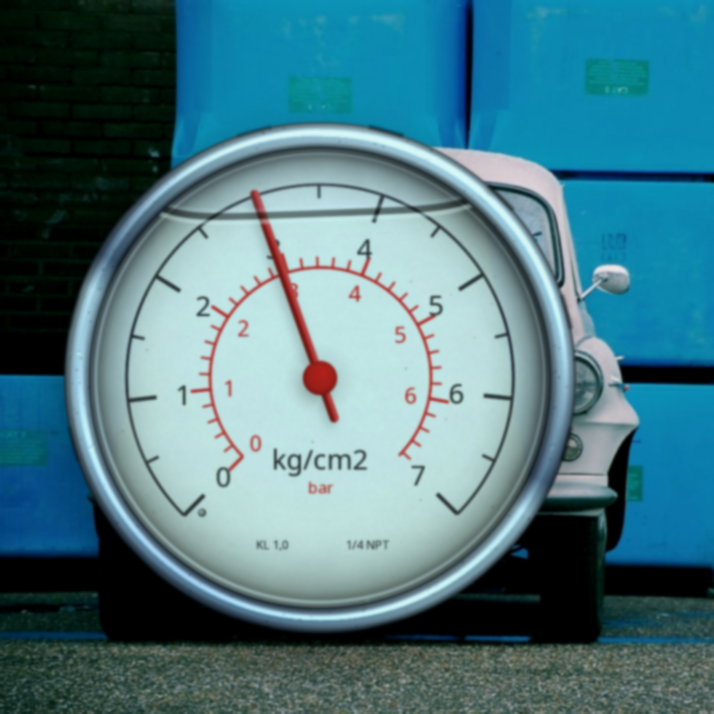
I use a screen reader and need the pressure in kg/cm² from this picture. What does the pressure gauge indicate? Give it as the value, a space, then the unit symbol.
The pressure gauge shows 3 kg/cm²
